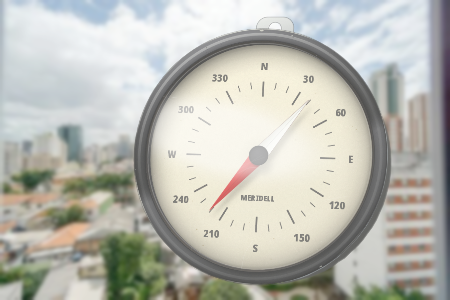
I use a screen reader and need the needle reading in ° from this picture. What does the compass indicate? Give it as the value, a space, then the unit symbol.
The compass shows 220 °
